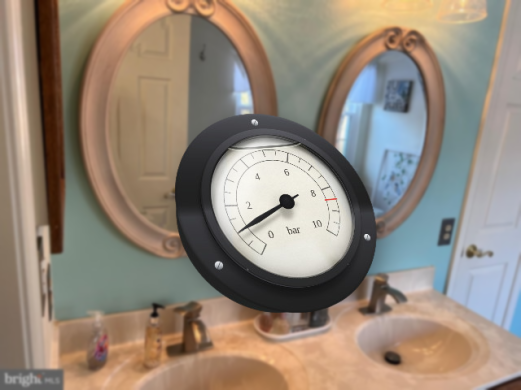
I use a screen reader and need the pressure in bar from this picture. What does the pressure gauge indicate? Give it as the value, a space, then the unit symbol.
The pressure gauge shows 1 bar
